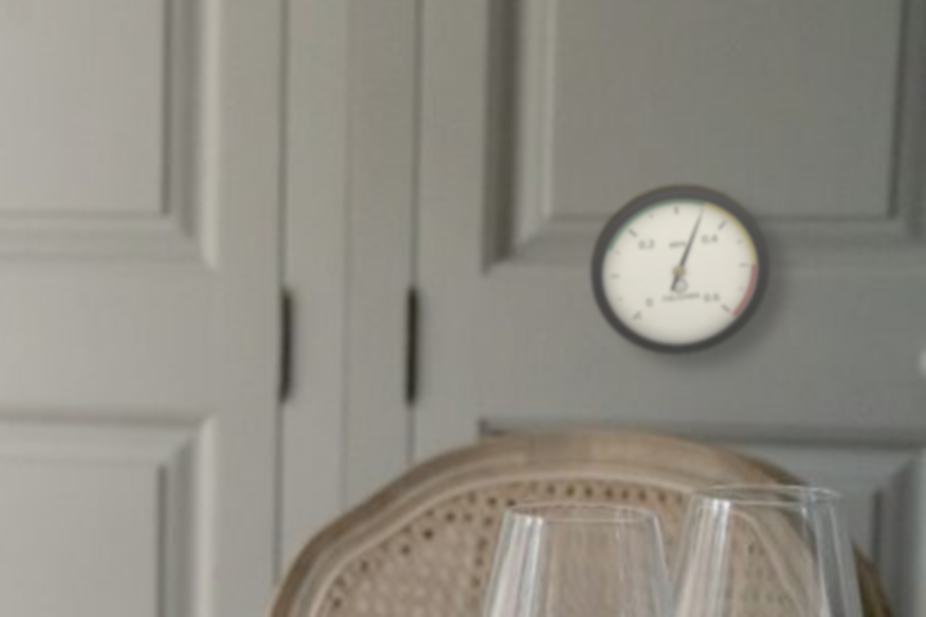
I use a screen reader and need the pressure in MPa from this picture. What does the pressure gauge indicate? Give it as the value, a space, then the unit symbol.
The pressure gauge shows 0.35 MPa
